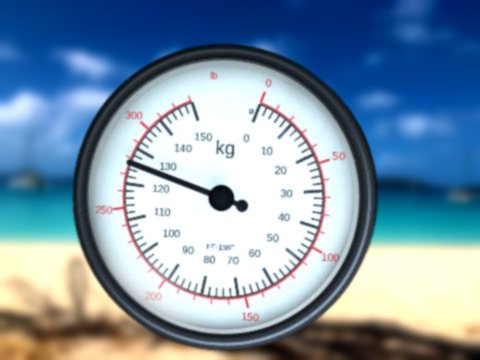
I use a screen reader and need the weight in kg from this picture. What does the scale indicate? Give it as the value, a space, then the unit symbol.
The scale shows 126 kg
